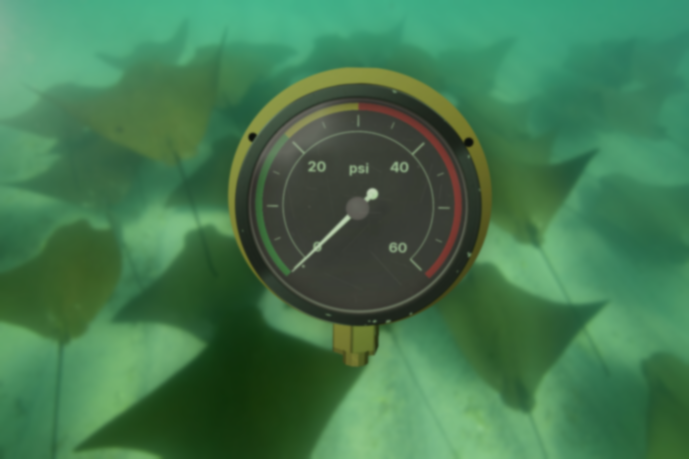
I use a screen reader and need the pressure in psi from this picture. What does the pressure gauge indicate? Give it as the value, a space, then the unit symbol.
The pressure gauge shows 0 psi
